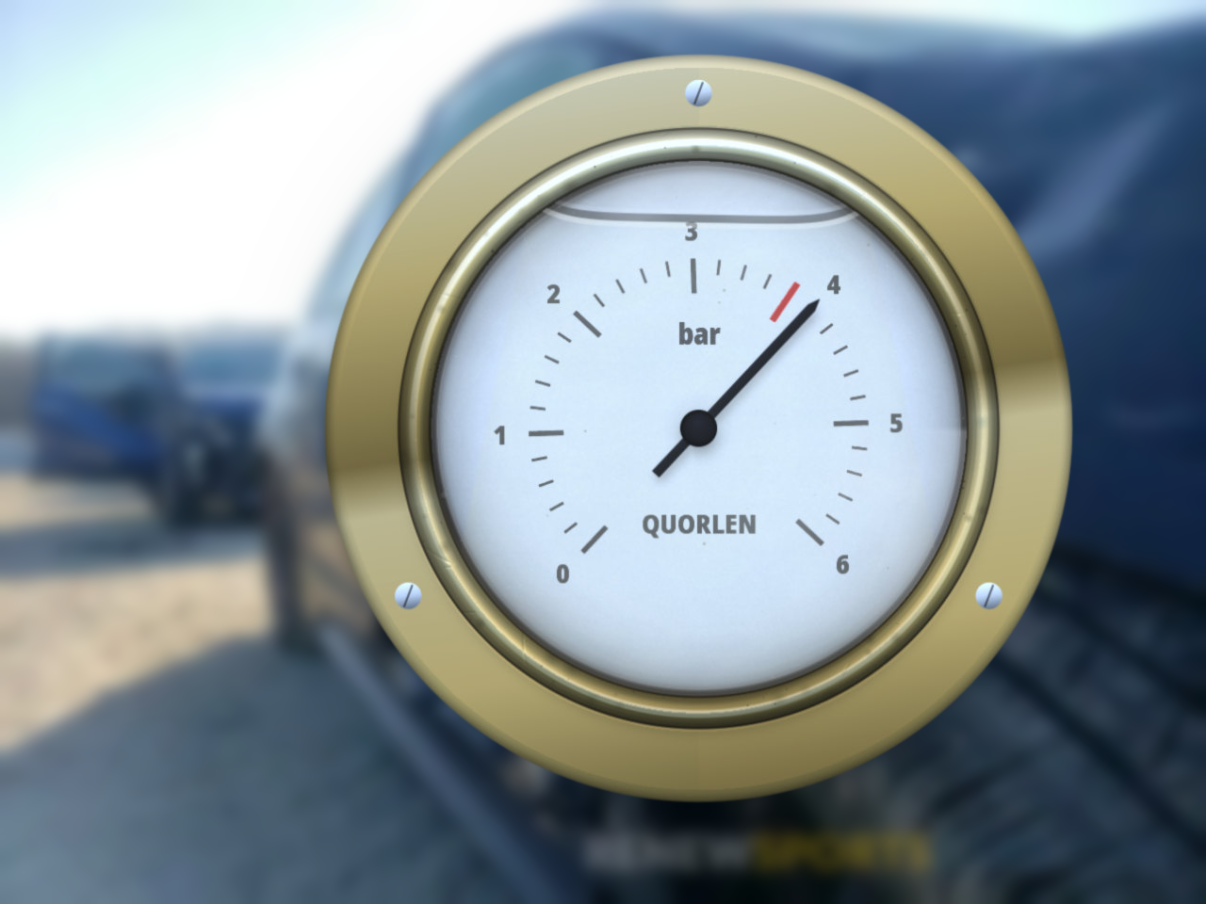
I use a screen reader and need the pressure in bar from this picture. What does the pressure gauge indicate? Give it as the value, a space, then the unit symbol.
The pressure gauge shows 4 bar
